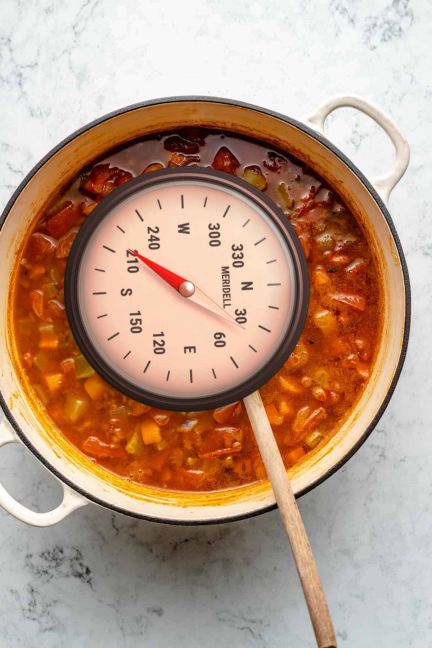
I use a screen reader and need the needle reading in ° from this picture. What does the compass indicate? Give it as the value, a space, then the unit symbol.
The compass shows 217.5 °
